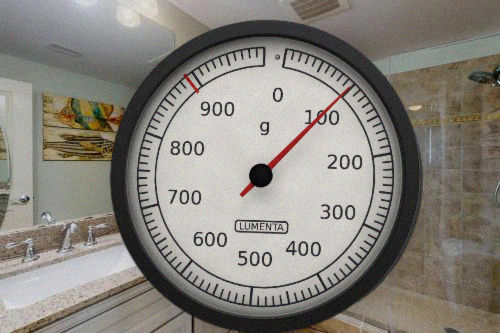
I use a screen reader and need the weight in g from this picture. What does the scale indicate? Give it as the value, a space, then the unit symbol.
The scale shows 100 g
